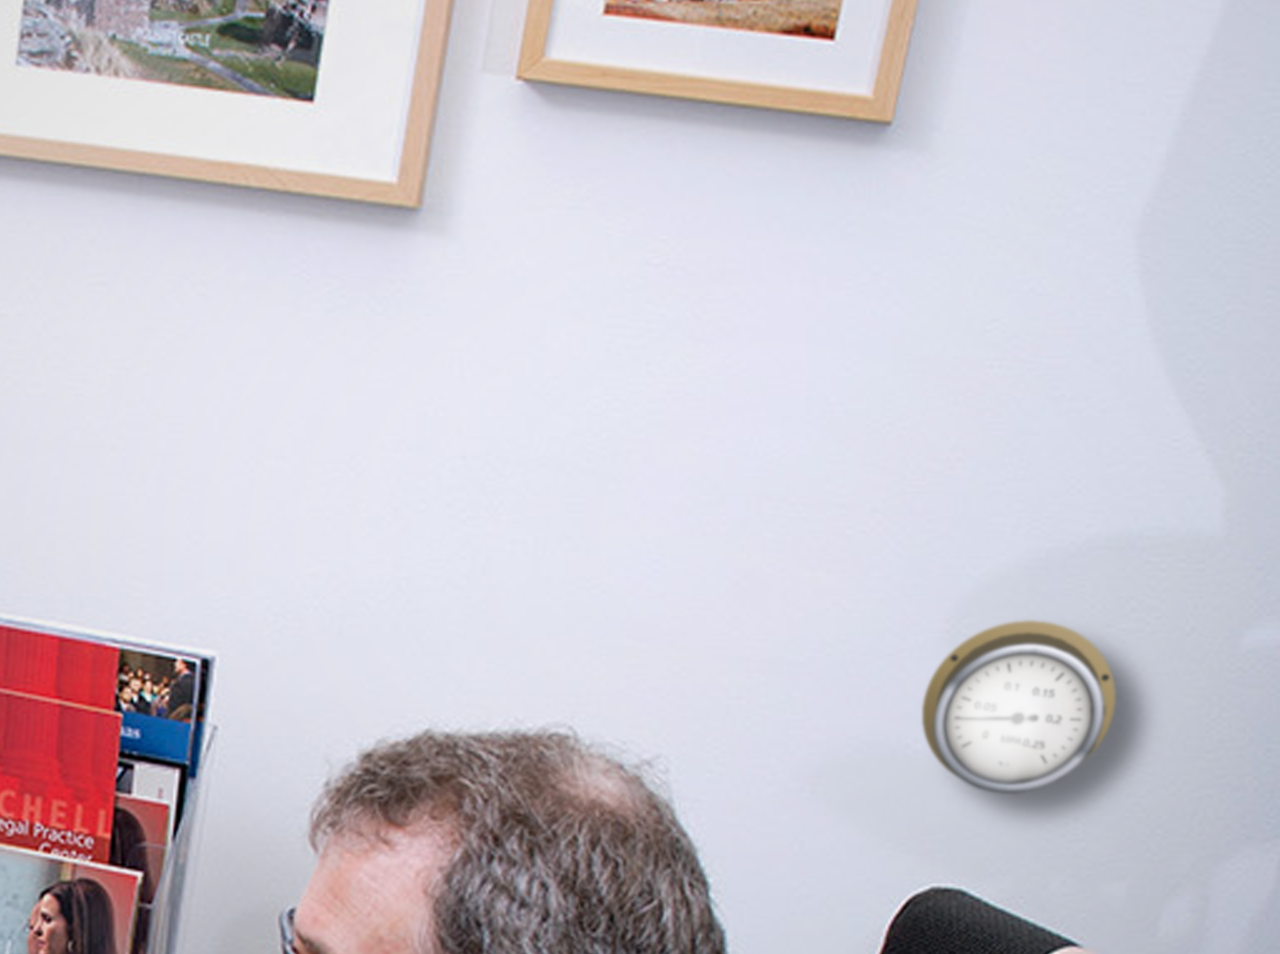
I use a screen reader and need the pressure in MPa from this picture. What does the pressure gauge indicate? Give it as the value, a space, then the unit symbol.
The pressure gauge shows 0.03 MPa
